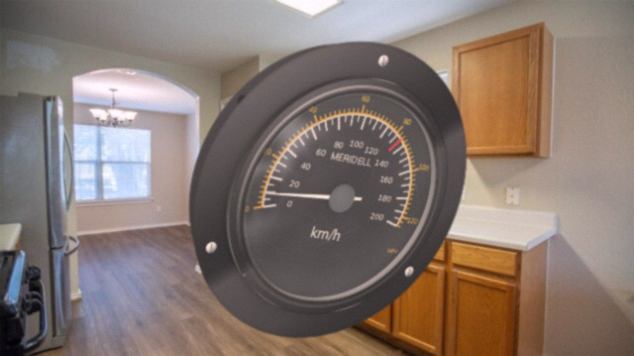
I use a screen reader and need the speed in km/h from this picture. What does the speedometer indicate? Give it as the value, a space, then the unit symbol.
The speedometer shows 10 km/h
